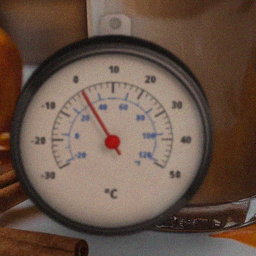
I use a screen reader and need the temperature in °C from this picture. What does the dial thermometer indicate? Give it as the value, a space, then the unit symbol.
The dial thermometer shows 0 °C
